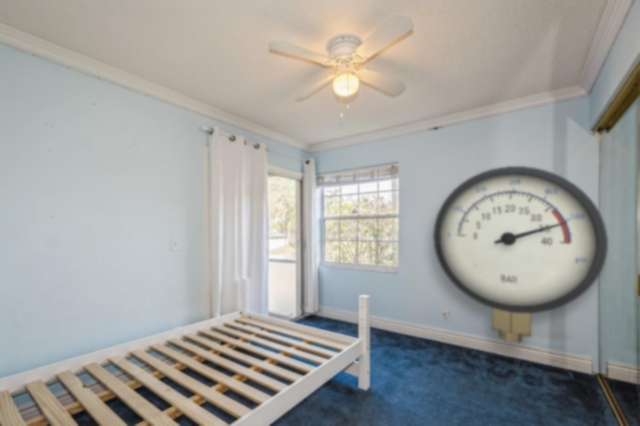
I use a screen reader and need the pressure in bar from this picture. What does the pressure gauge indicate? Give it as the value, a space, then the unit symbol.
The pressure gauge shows 35 bar
